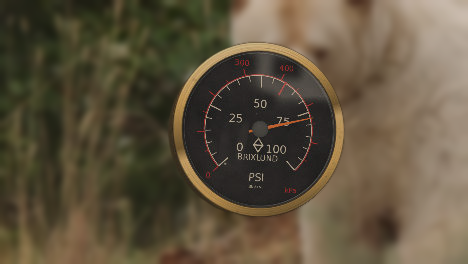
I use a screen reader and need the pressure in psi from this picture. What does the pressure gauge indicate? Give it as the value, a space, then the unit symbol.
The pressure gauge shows 77.5 psi
